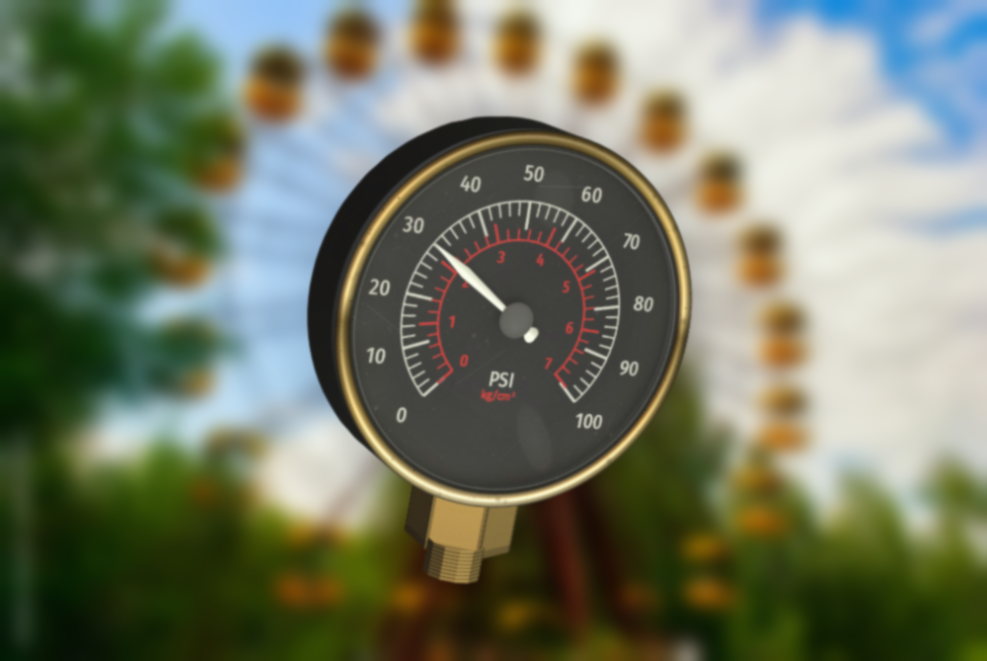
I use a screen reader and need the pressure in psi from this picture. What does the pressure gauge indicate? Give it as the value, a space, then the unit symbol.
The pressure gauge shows 30 psi
